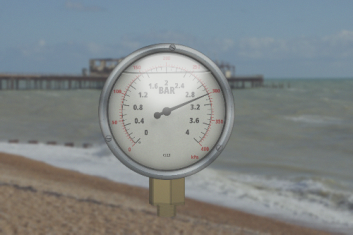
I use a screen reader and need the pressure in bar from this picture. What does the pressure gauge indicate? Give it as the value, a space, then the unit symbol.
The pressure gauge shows 3 bar
